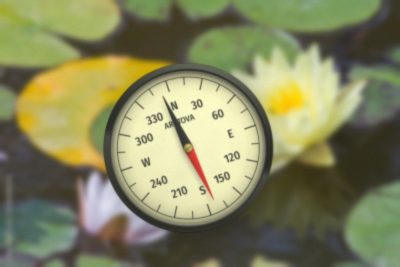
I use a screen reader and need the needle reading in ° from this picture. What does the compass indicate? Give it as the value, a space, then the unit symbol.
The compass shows 172.5 °
